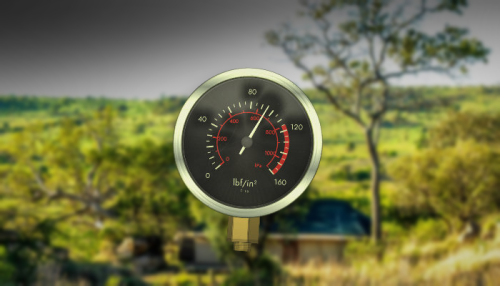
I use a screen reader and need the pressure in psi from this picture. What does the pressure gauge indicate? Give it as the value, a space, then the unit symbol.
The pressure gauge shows 95 psi
